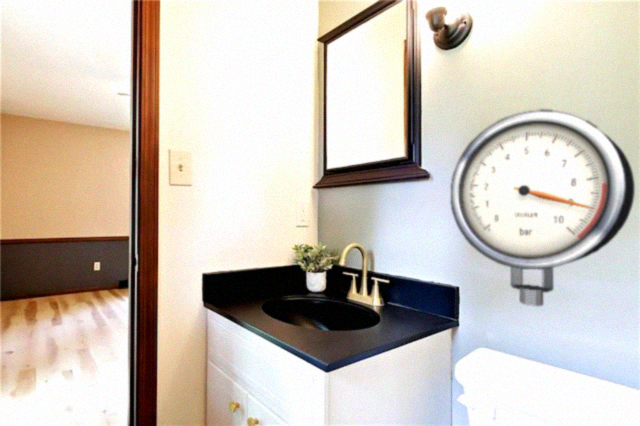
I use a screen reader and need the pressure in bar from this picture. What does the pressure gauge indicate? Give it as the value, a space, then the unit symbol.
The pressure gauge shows 9 bar
